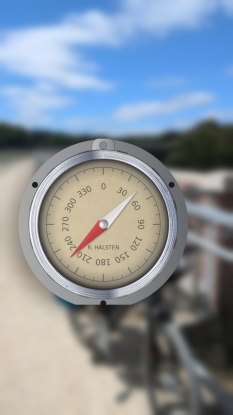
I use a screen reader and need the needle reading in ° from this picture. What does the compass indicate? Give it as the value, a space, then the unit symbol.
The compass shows 225 °
